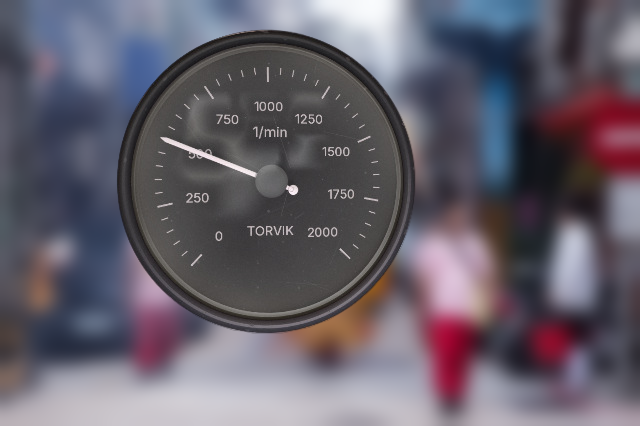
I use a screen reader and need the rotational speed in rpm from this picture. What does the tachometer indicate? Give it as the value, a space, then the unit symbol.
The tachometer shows 500 rpm
